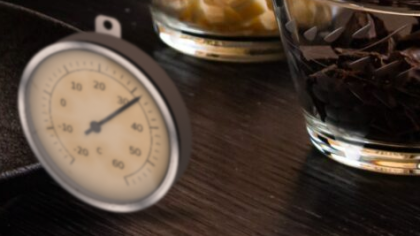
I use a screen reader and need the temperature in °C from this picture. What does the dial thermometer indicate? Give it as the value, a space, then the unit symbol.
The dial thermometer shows 32 °C
